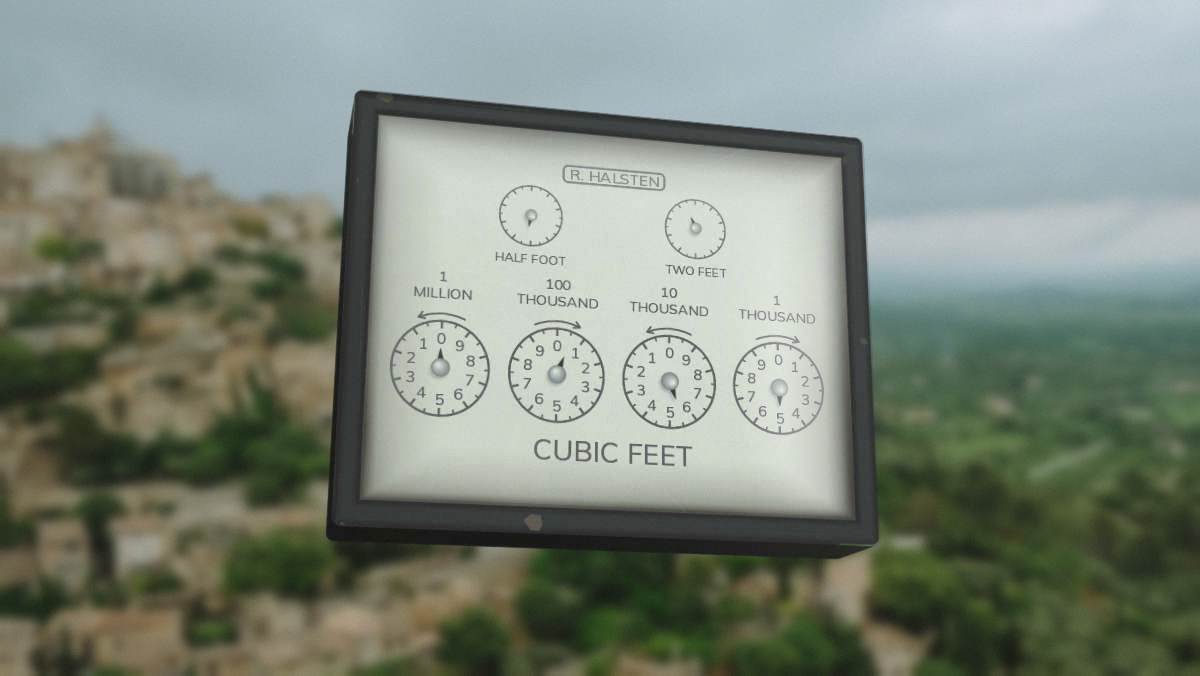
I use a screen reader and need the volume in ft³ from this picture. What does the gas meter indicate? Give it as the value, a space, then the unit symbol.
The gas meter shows 5500 ft³
